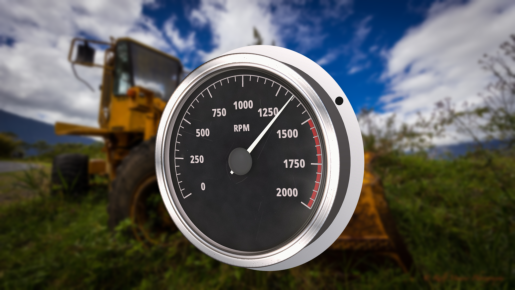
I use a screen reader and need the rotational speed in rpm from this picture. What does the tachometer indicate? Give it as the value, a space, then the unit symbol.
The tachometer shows 1350 rpm
